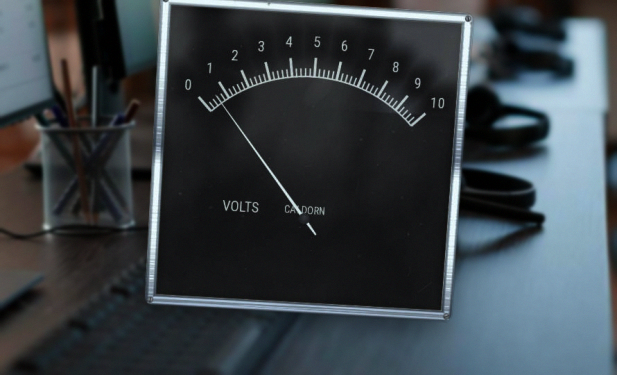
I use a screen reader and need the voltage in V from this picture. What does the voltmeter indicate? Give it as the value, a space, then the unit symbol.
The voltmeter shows 0.6 V
